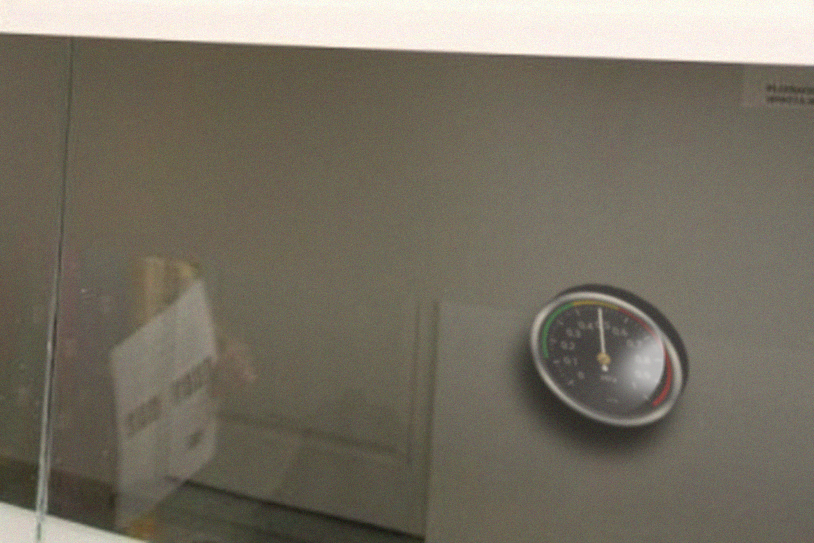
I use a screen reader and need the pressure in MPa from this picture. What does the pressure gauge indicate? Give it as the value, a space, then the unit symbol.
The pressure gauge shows 0.5 MPa
